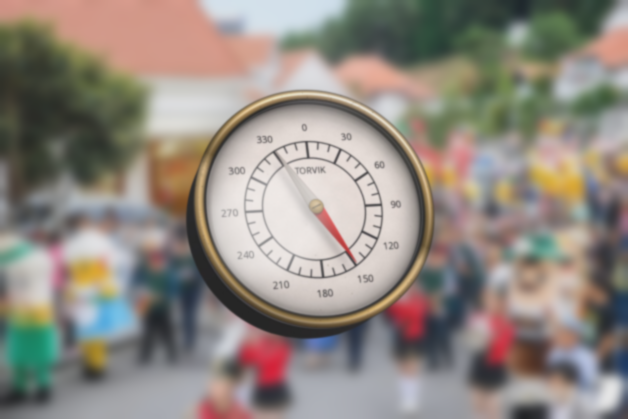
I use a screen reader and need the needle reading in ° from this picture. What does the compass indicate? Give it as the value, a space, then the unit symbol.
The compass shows 150 °
